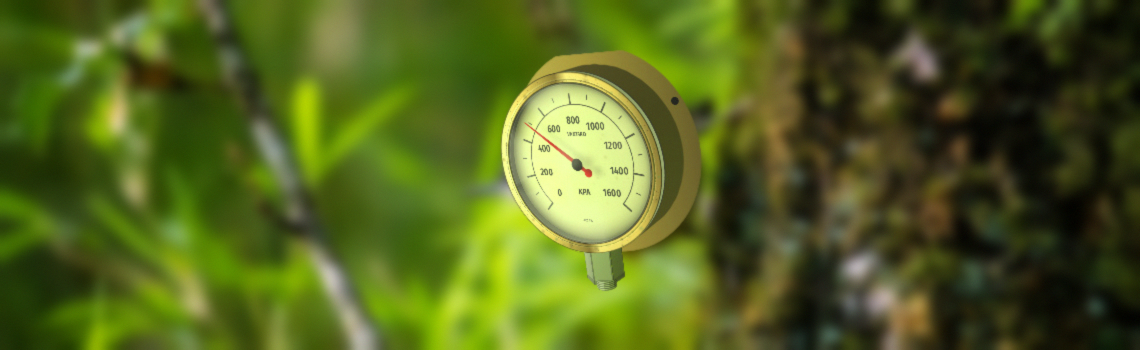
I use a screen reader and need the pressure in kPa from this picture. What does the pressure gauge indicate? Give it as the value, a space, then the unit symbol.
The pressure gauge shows 500 kPa
